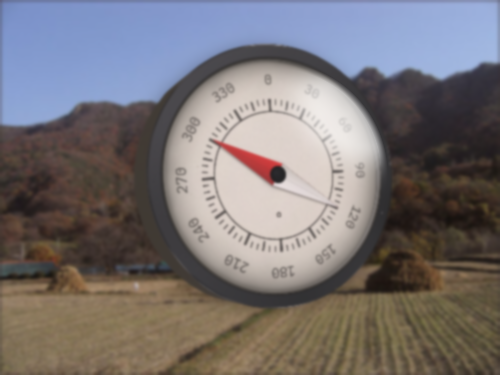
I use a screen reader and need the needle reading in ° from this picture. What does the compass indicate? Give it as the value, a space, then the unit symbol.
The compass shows 300 °
